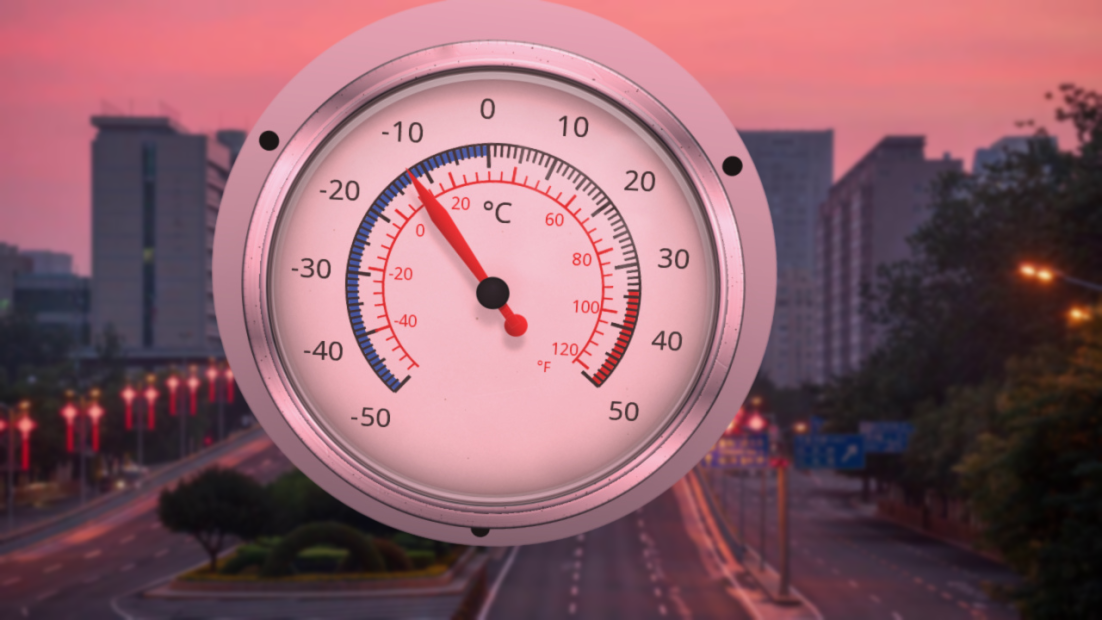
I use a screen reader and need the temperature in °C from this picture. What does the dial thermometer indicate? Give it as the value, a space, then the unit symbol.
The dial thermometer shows -12 °C
